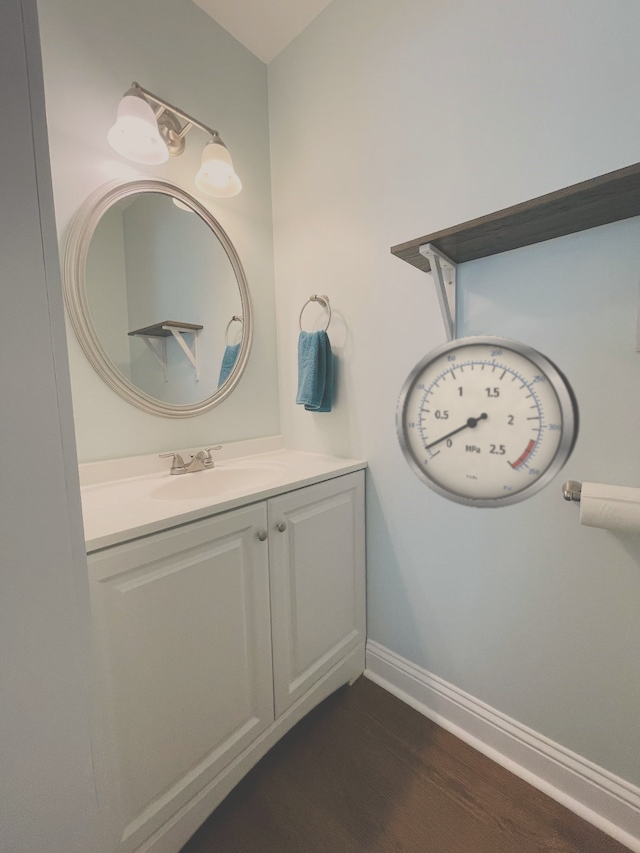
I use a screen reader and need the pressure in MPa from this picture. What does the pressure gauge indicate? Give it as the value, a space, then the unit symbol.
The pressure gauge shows 0.1 MPa
